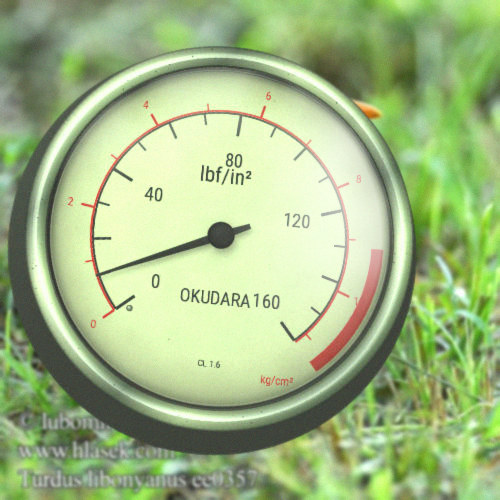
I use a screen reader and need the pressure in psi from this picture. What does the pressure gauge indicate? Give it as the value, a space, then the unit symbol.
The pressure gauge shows 10 psi
